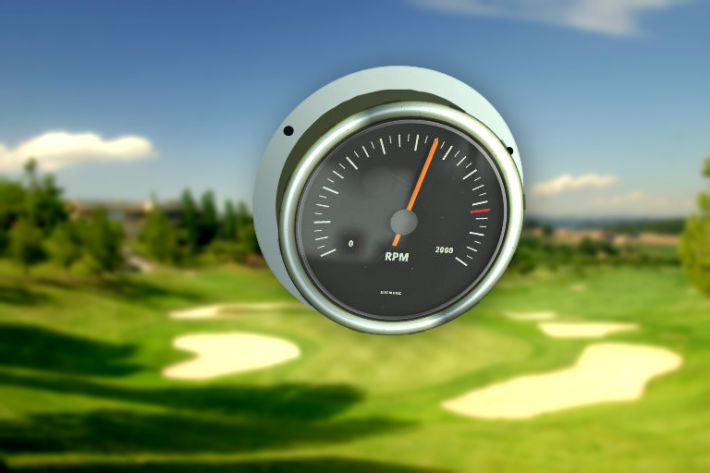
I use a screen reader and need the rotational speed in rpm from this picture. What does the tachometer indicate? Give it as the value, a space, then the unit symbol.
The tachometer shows 1100 rpm
